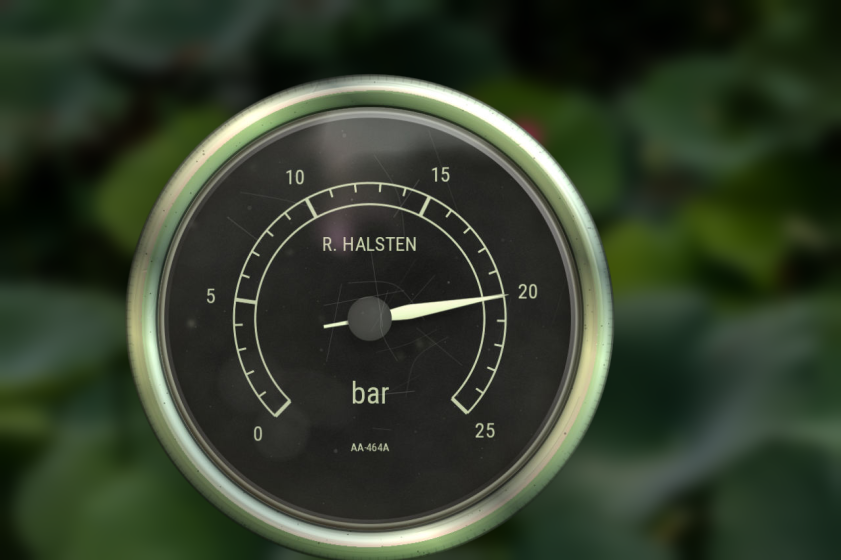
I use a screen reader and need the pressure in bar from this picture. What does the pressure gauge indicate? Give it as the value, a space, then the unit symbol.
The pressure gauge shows 20 bar
